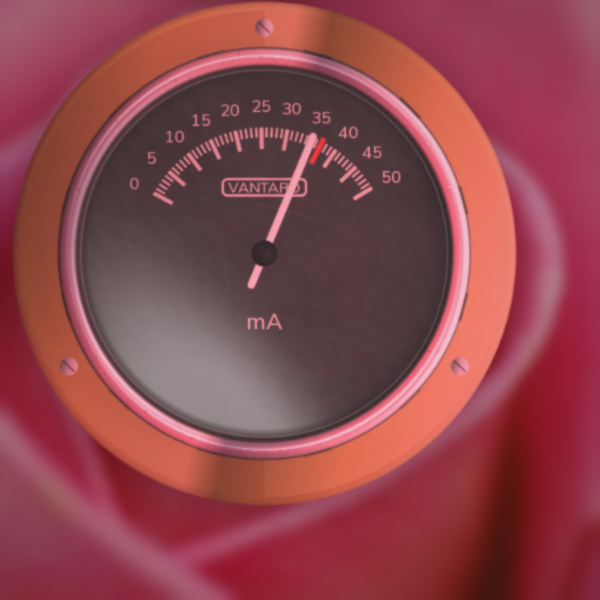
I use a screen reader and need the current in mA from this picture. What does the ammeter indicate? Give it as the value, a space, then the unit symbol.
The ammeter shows 35 mA
